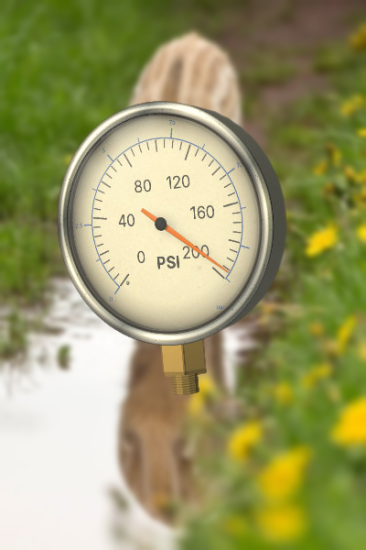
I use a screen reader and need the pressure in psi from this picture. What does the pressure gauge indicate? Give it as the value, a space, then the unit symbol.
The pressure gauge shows 195 psi
